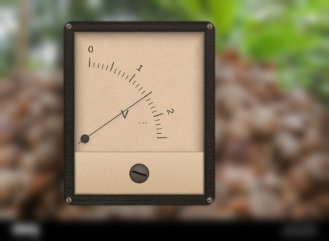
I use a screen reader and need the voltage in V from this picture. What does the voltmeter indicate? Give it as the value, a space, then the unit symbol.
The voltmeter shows 1.5 V
